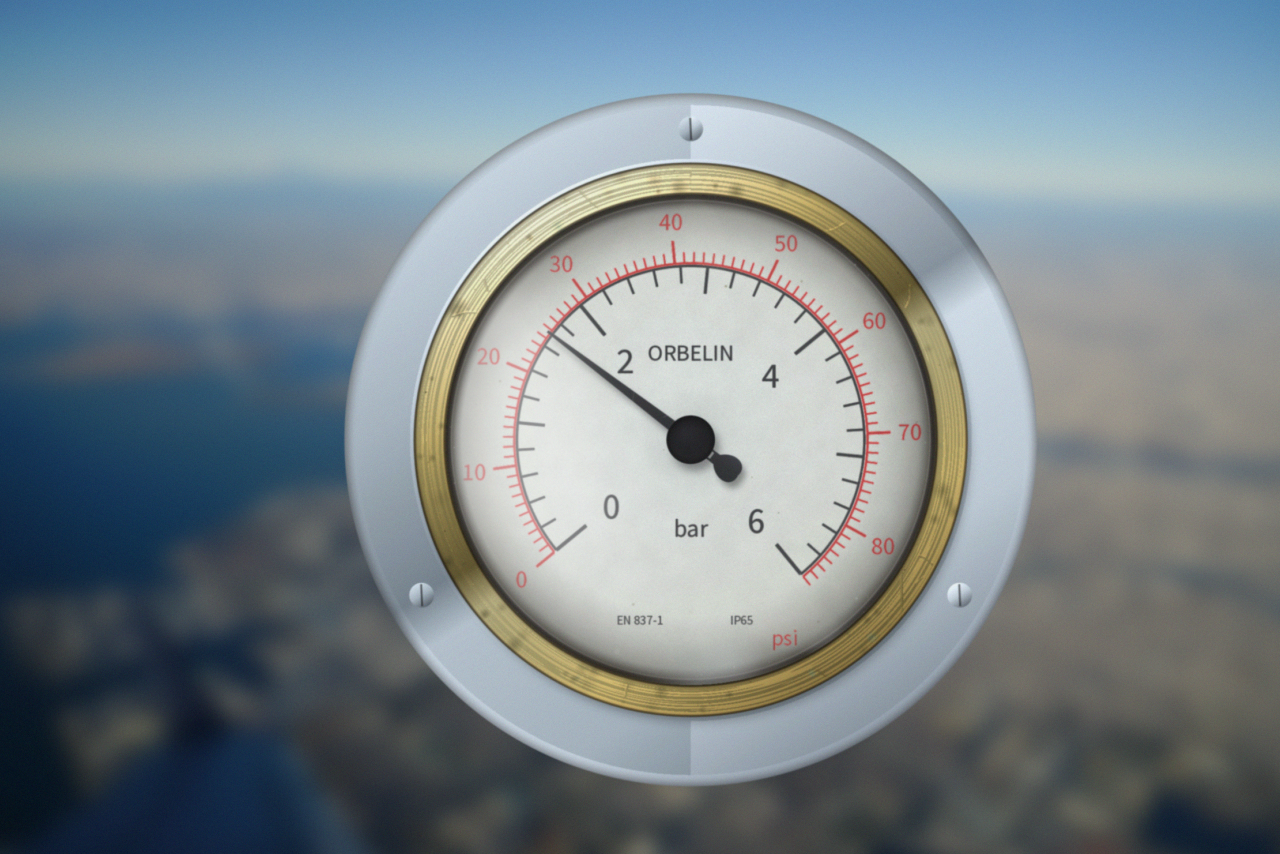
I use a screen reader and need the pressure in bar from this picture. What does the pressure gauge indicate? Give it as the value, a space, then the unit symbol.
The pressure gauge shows 1.7 bar
